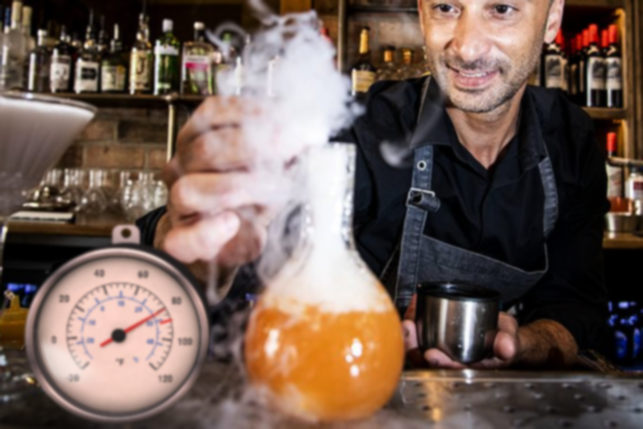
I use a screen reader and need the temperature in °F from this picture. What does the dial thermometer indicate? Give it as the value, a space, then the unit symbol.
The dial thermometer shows 80 °F
